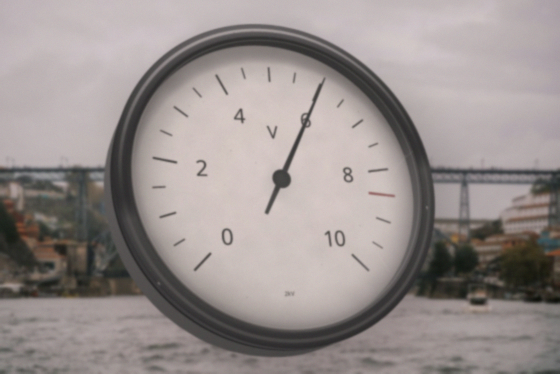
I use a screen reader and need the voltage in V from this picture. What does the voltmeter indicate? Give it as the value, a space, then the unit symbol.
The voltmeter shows 6 V
